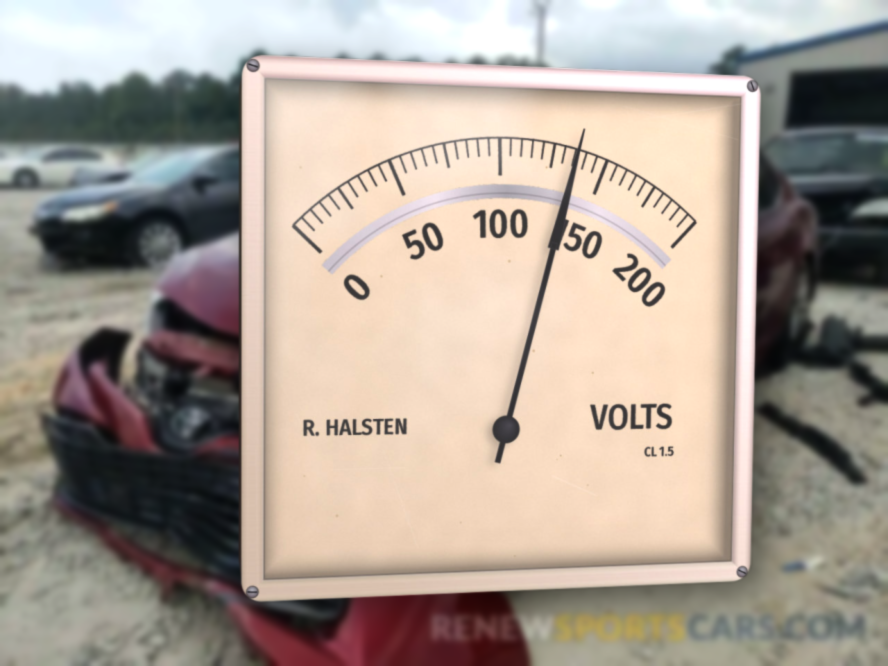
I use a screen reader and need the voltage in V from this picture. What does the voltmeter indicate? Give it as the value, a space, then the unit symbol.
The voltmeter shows 135 V
